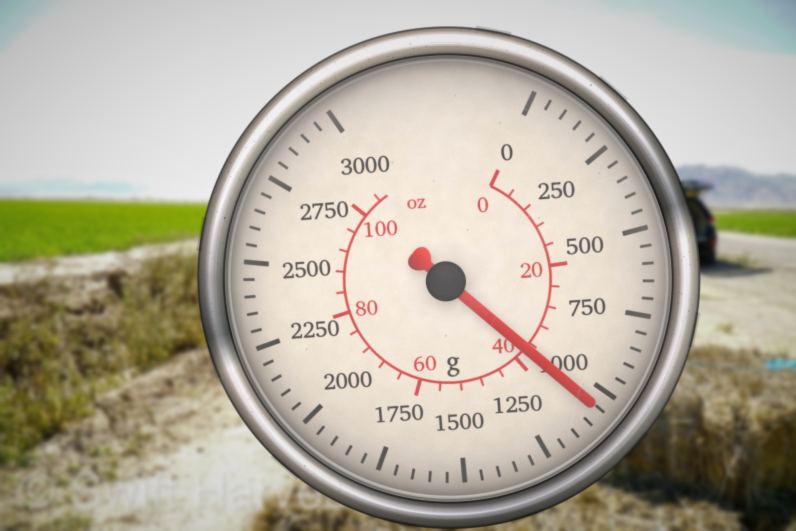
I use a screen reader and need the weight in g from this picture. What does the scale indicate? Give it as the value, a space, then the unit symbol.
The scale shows 1050 g
